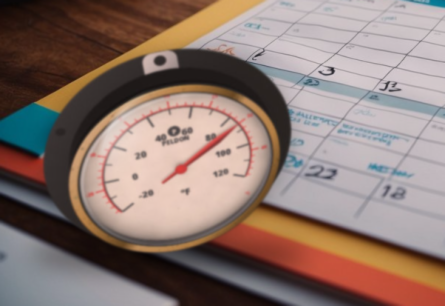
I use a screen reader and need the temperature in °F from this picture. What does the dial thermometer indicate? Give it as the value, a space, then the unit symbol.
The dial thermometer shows 85 °F
